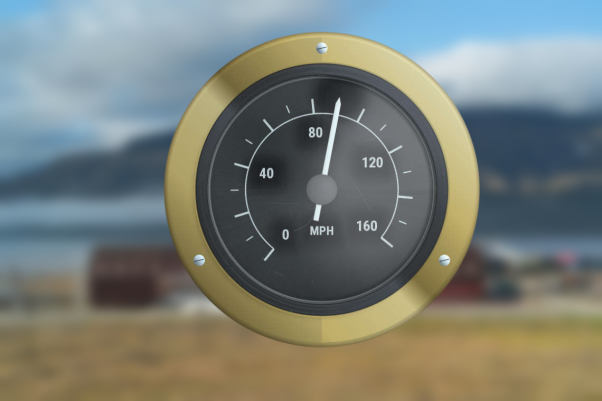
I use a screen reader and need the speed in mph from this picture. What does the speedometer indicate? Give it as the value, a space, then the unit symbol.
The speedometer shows 90 mph
